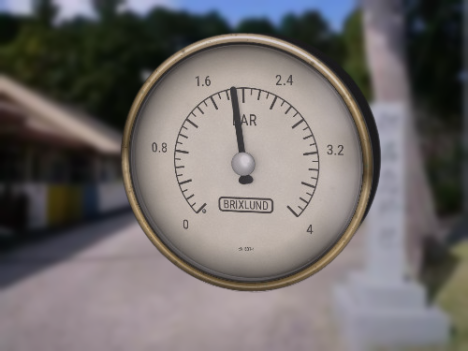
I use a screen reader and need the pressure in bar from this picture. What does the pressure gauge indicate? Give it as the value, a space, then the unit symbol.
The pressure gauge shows 1.9 bar
